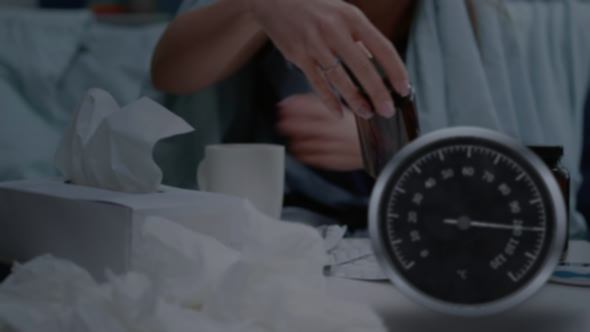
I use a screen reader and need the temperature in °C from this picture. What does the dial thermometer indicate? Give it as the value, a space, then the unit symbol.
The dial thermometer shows 100 °C
